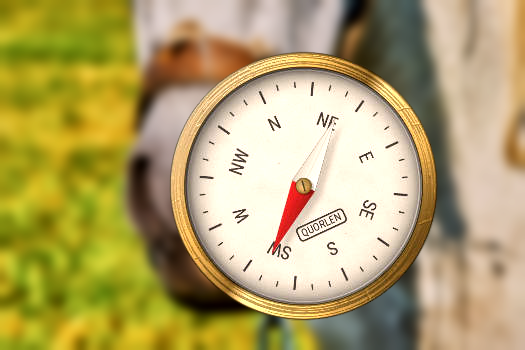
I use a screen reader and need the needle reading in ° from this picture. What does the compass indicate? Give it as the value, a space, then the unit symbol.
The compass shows 230 °
